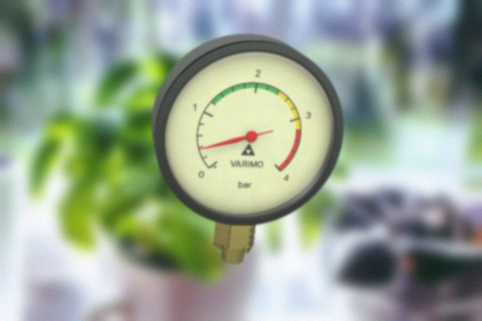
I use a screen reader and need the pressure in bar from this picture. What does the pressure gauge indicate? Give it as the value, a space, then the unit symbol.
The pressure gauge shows 0.4 bar
